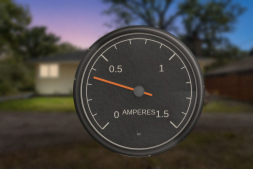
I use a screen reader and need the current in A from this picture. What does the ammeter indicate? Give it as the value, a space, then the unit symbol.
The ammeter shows 0.35 A
